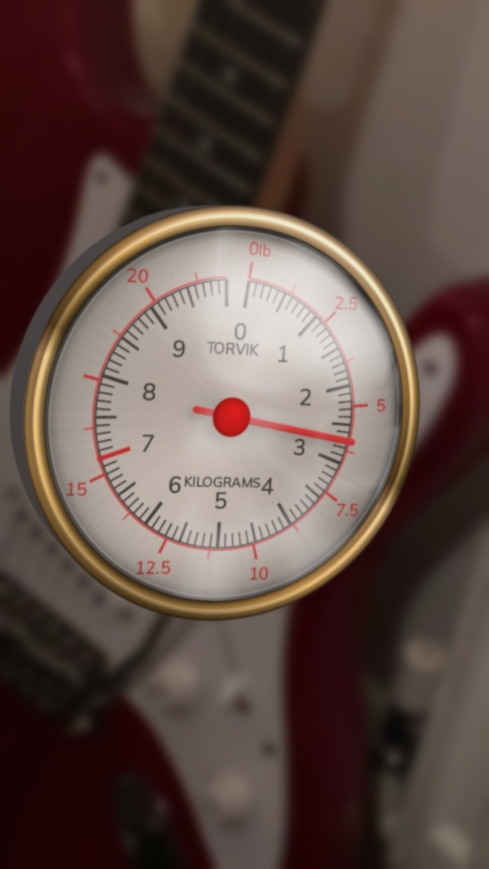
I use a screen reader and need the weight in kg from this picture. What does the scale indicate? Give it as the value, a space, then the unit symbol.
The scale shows 2.7 kg
